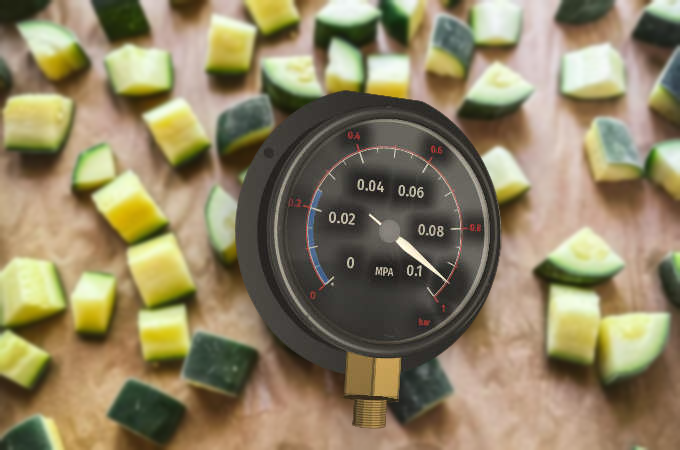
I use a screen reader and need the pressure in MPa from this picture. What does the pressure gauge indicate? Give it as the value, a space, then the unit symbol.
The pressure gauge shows 0.095 MPa
